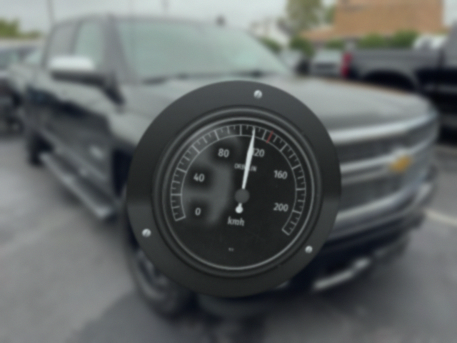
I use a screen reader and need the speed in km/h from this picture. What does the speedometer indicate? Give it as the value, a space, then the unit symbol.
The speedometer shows 110 km/h
